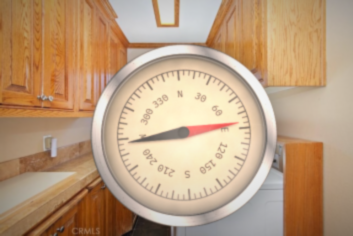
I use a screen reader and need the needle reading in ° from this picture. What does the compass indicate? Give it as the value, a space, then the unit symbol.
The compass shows 85 °
